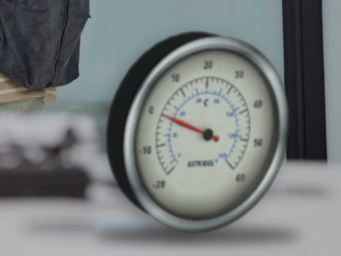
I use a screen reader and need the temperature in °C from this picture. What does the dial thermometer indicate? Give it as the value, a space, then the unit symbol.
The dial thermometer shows 0 °C
